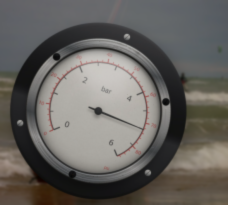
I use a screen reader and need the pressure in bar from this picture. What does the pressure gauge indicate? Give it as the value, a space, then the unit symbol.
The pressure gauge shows 5 bar
